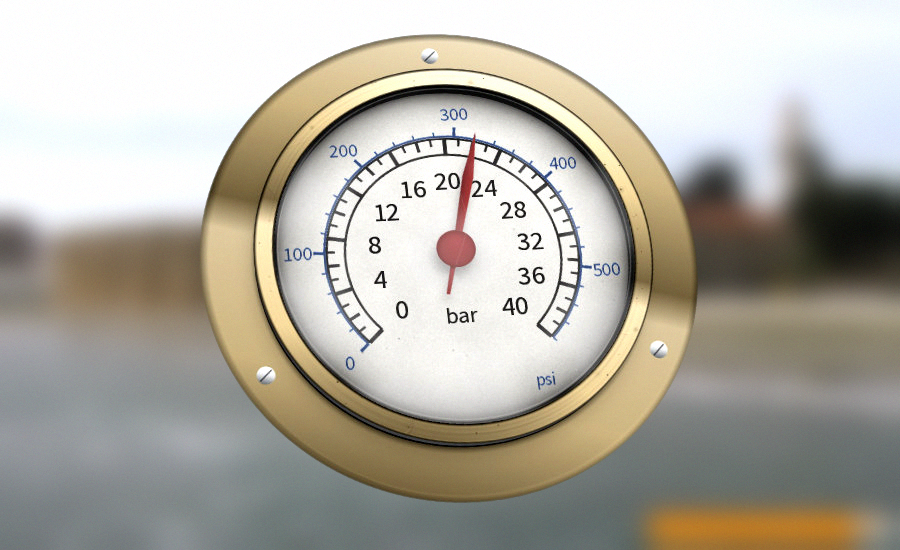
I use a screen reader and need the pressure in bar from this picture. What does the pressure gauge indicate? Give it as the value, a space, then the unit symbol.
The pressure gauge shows 22 bar
